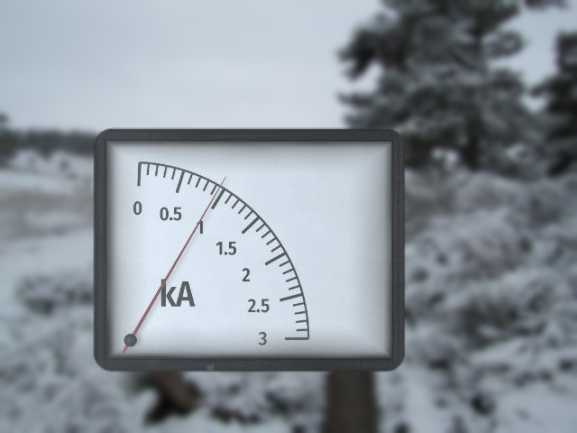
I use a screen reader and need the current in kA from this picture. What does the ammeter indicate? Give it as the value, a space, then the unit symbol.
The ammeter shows 0.95 kA
